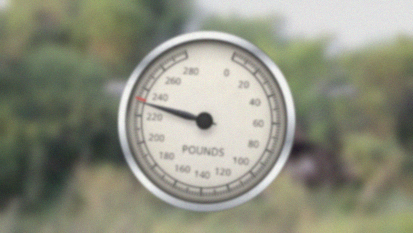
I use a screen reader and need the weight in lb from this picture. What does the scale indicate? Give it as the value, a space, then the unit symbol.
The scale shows 230 lb
